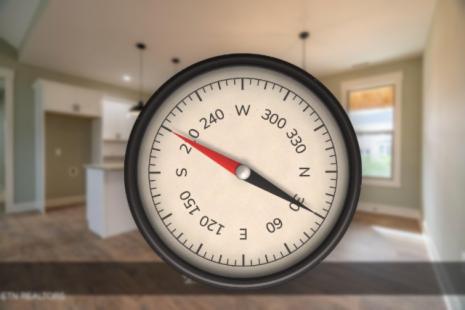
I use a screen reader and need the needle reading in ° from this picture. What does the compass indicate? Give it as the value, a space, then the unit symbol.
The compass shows 210 °
